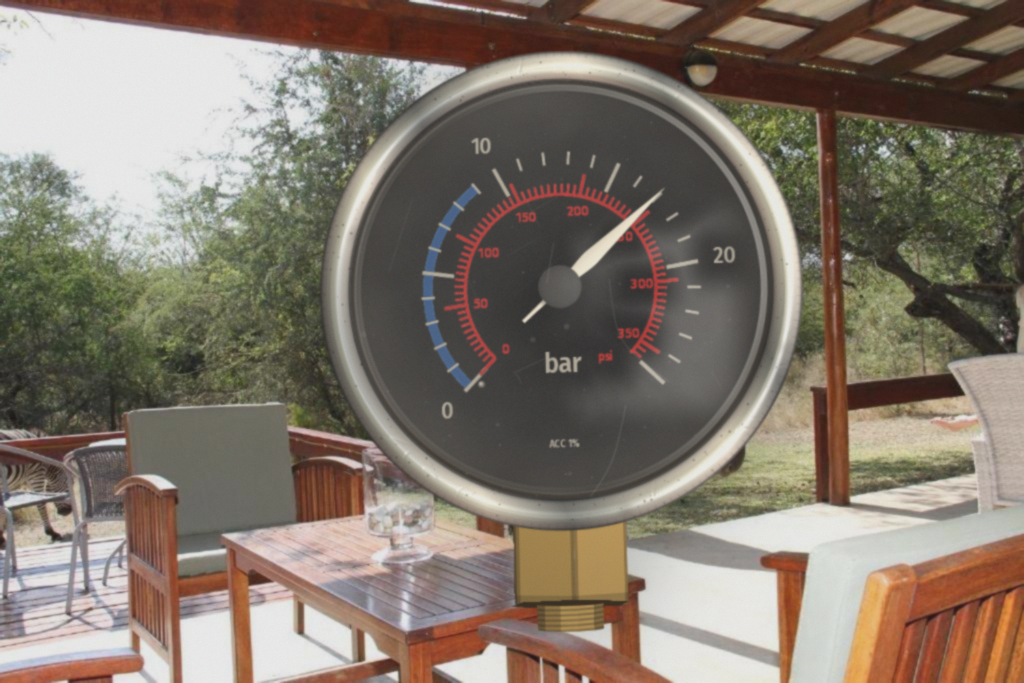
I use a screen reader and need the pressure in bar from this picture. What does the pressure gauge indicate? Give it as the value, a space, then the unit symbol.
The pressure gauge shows 17 bar
